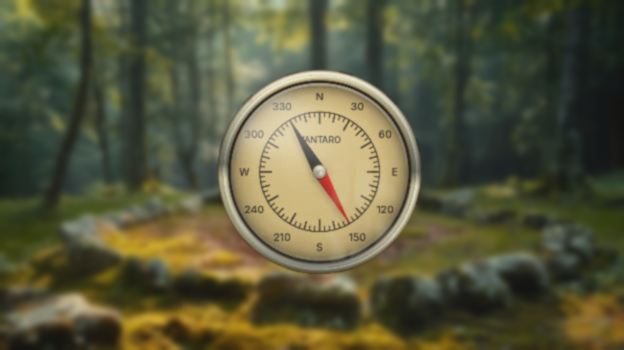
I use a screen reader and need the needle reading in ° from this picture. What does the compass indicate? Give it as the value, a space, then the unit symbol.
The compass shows 150 °
